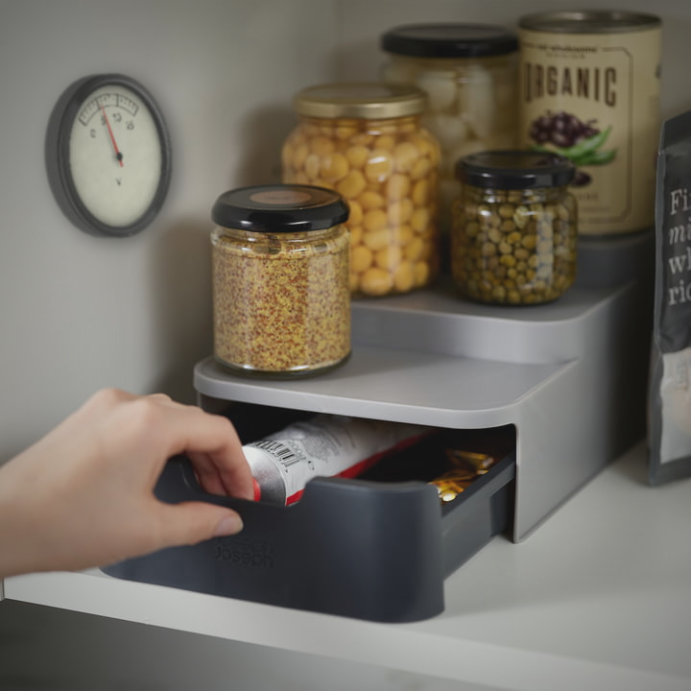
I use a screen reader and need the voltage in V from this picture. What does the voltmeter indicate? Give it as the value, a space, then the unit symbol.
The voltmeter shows 5 V
